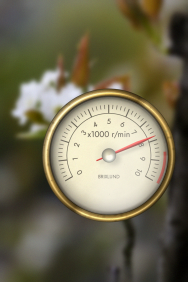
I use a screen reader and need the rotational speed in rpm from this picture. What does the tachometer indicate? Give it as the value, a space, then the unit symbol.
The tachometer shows 7800 rpm
